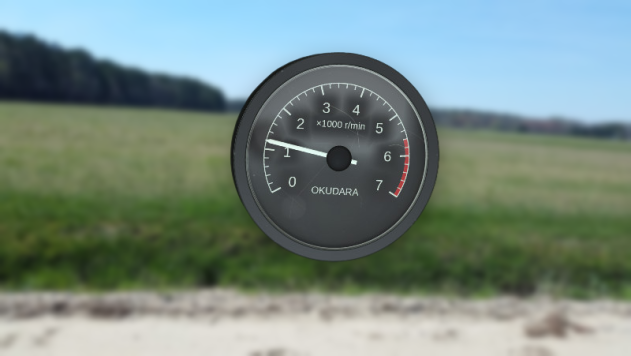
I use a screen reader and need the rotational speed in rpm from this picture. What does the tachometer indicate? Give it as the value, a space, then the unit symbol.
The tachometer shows 1200 rpm
